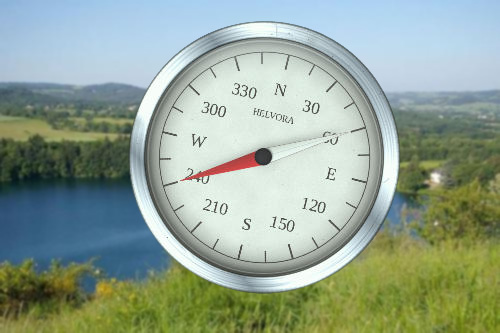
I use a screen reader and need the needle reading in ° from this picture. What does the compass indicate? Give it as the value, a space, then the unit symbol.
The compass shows 240 °
